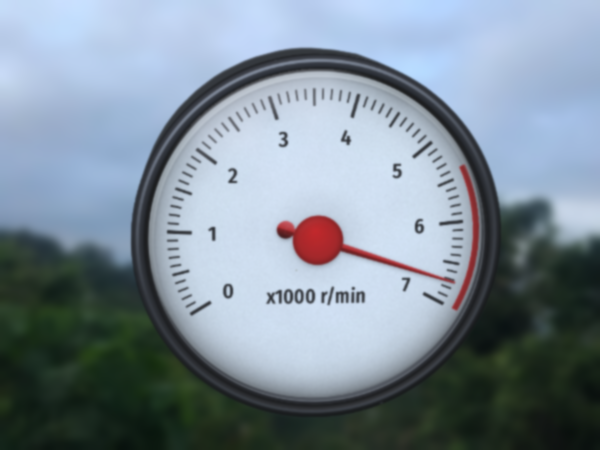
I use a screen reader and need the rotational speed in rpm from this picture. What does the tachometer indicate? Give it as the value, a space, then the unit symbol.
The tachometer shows 6700 rpm
